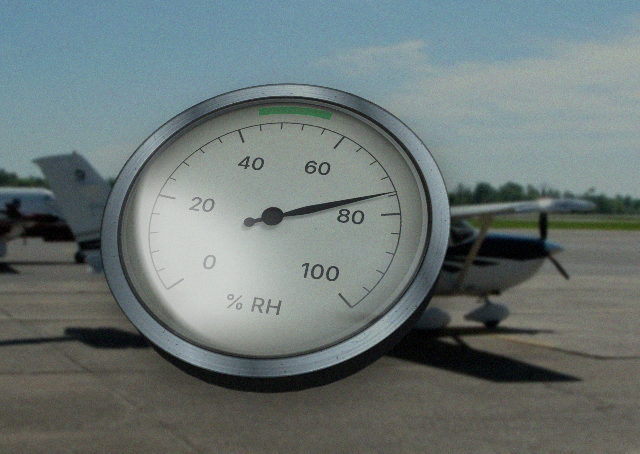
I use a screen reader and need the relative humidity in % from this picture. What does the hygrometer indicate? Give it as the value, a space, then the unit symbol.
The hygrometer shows 76 %
